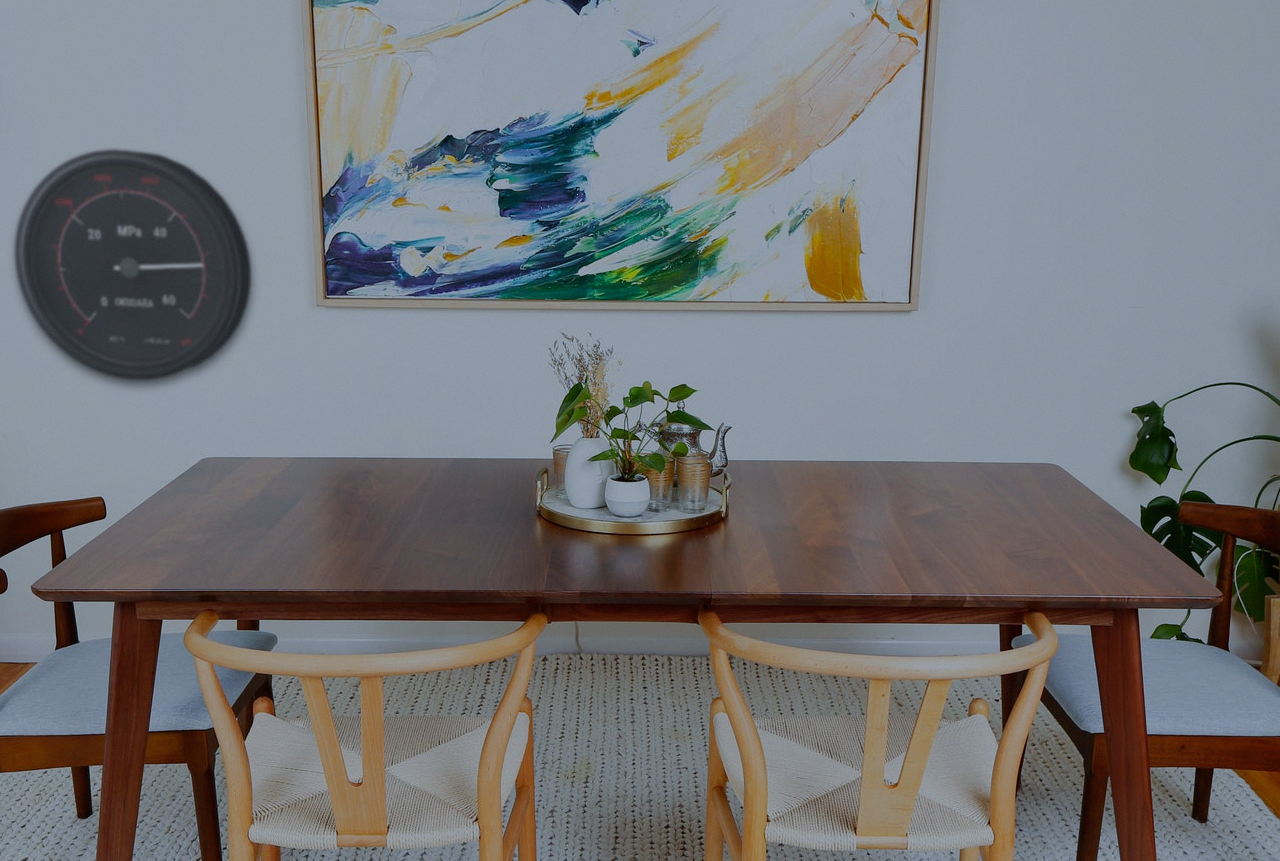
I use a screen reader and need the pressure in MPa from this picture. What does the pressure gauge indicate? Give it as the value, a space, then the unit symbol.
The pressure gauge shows 50 MPa
